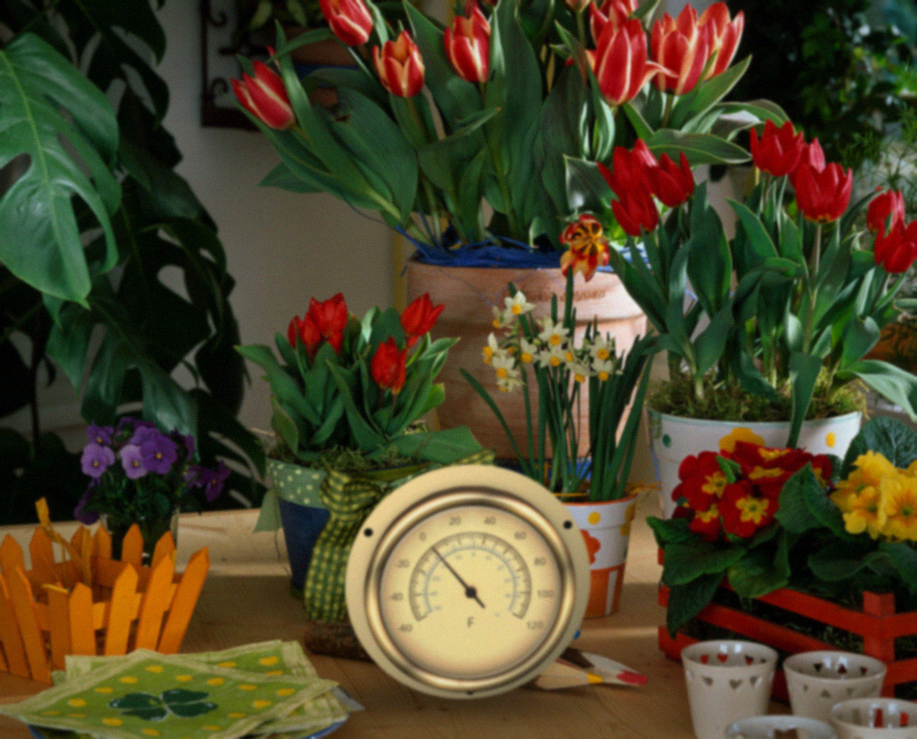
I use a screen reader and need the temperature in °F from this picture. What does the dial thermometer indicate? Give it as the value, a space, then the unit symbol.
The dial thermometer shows 0 °F
